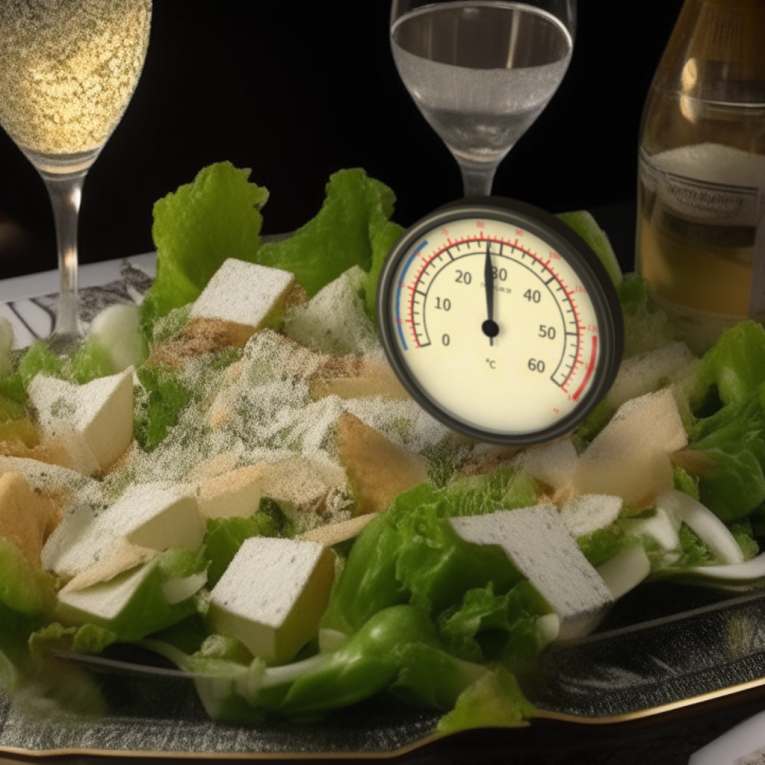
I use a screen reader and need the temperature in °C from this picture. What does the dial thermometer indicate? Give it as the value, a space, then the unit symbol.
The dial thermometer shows 28 °C
